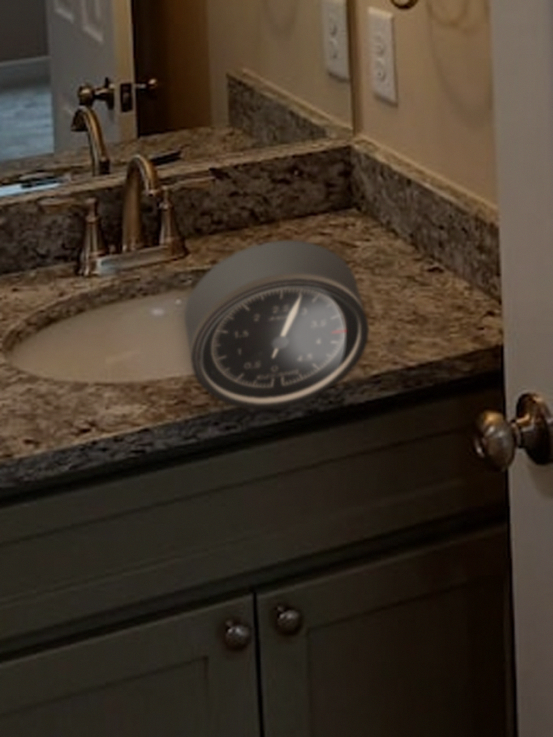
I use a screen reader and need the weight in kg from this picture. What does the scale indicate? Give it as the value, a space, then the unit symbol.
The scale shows 2.75 kg
